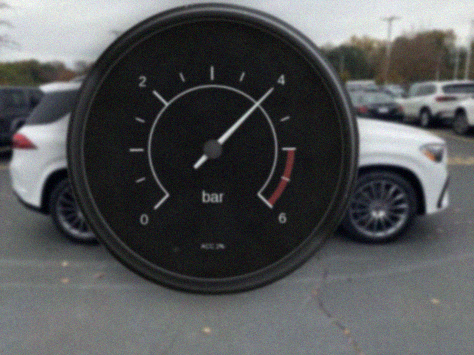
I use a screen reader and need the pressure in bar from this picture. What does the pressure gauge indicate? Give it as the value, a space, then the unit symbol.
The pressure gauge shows 4 bar
